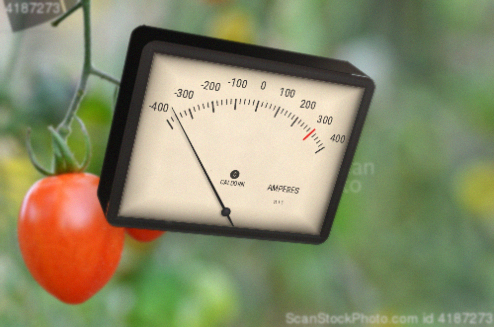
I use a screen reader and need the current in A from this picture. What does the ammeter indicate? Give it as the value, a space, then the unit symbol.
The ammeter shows -360 A
